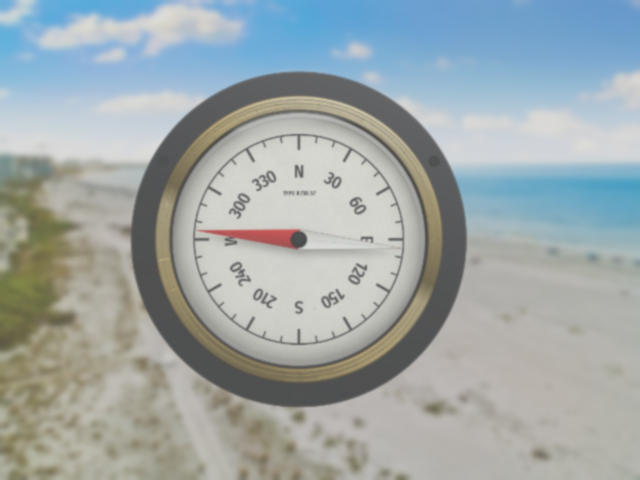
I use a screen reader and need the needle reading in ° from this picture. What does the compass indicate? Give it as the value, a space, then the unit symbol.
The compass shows 275 °
